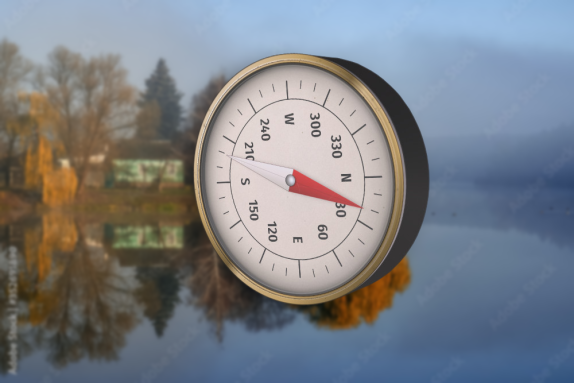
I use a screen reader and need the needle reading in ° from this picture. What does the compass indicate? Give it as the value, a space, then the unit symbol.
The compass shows 20 °
